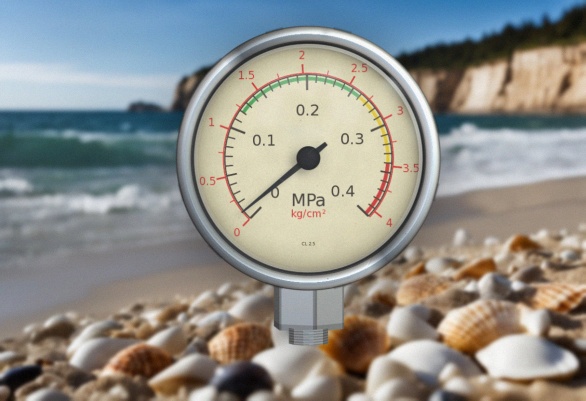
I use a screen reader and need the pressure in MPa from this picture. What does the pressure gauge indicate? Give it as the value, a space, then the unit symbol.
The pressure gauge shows 0.01 MPa
